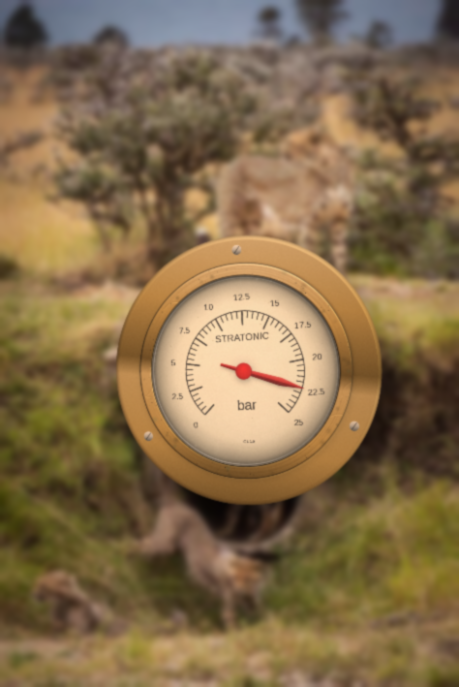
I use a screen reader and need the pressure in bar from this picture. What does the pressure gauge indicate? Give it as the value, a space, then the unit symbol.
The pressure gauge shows 22.5 bar
